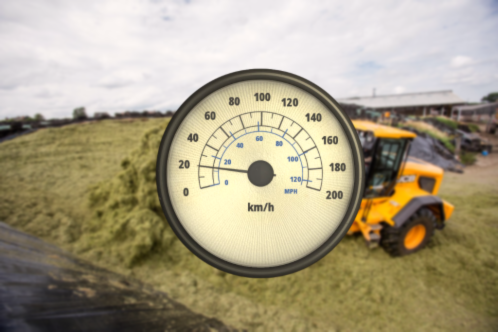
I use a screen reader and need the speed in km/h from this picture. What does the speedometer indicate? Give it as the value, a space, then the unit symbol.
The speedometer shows 20 km/h
